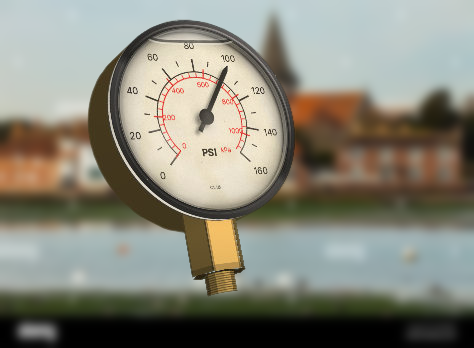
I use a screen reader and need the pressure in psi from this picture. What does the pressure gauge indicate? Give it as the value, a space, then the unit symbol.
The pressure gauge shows 100 psi
